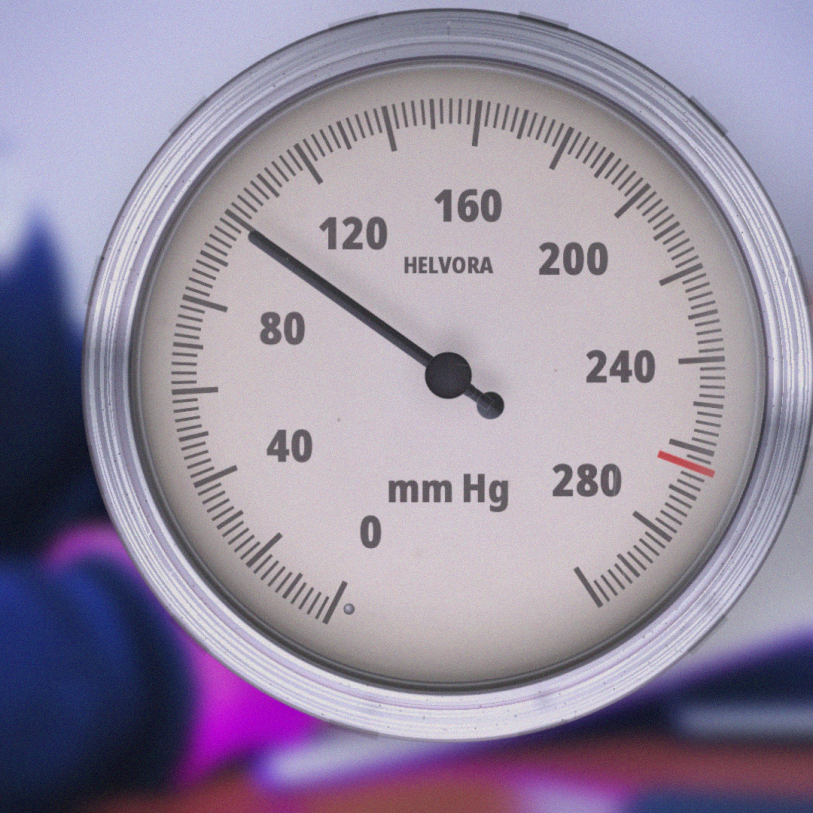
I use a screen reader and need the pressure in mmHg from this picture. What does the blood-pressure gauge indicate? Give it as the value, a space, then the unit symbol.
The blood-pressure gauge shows 99 mmHg
